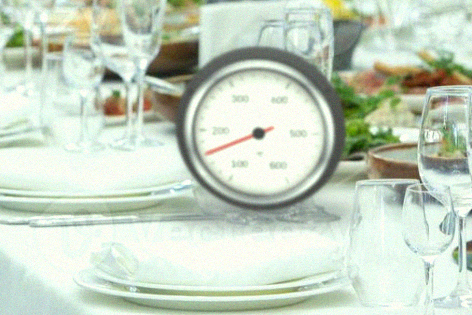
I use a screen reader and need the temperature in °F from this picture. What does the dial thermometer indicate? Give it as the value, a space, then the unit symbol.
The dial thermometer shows 160 °F
